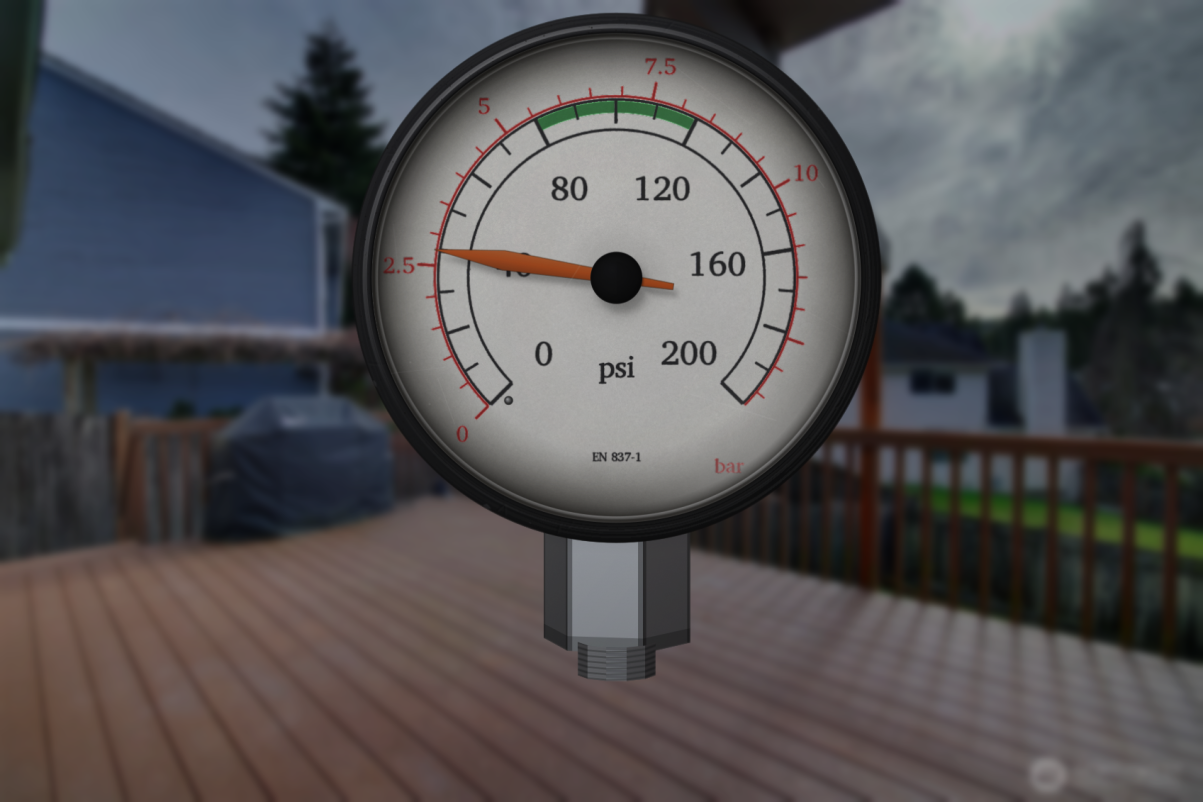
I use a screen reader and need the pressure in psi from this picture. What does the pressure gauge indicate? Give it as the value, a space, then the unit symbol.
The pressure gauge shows 40 psi
